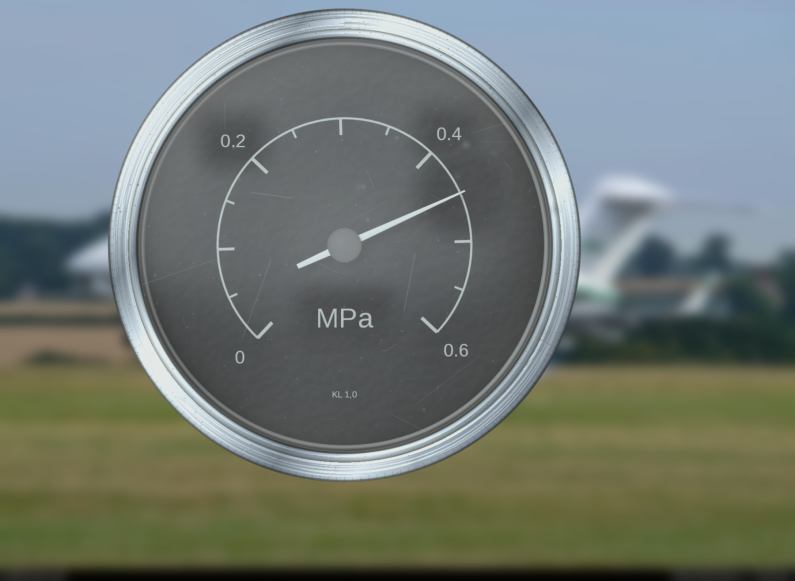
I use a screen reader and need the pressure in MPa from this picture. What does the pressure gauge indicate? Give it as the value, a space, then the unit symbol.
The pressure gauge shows 0.45 MPa
